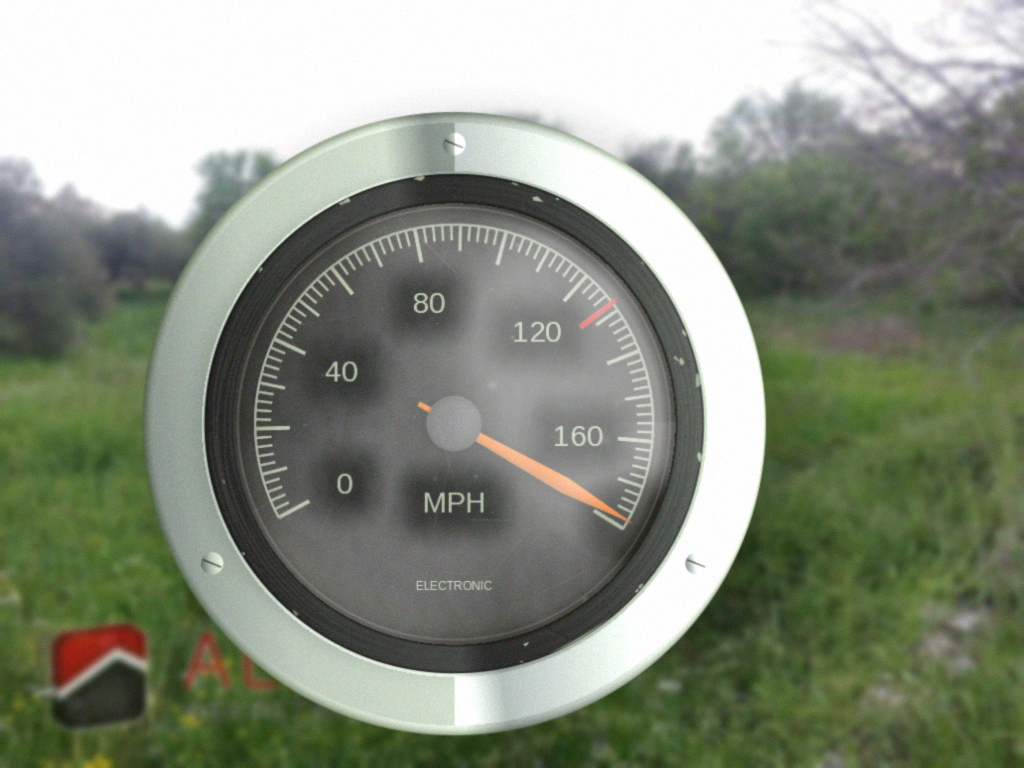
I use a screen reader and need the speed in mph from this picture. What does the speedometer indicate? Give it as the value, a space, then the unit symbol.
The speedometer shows 178 mph
